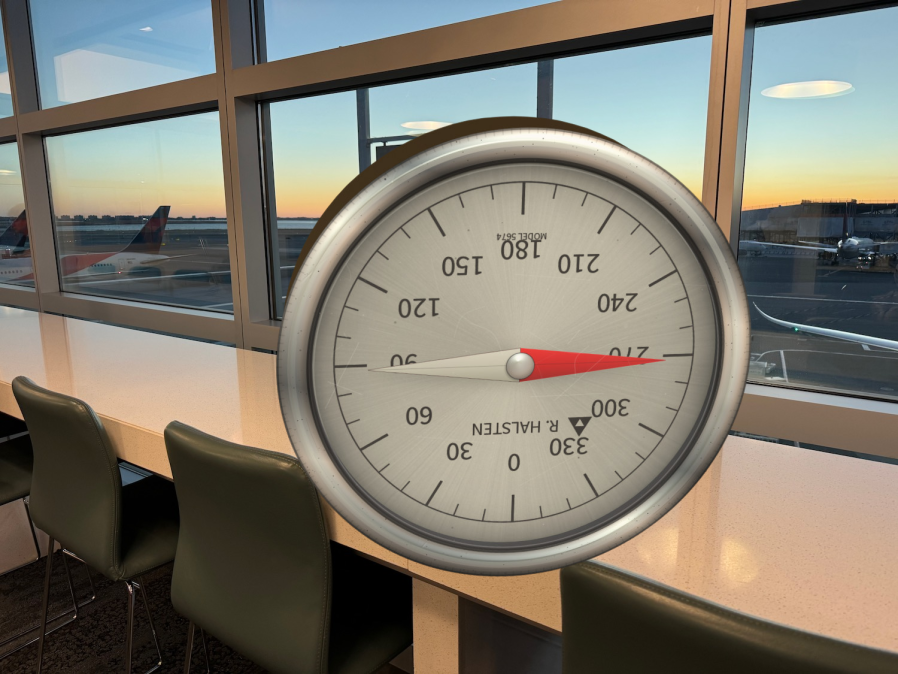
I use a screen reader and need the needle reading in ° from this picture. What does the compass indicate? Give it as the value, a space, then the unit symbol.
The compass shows 270 °
